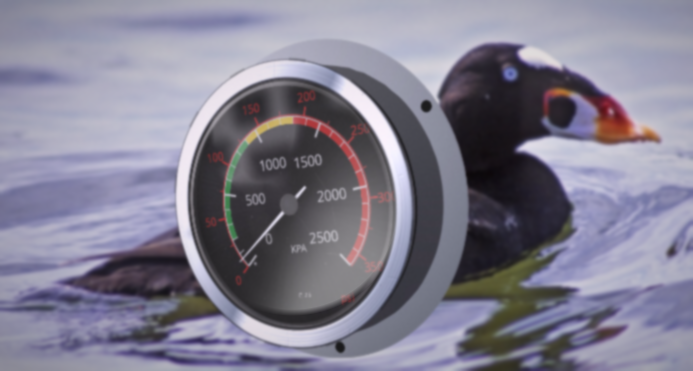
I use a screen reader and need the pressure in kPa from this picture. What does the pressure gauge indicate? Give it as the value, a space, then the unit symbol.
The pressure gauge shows 50 kPa
